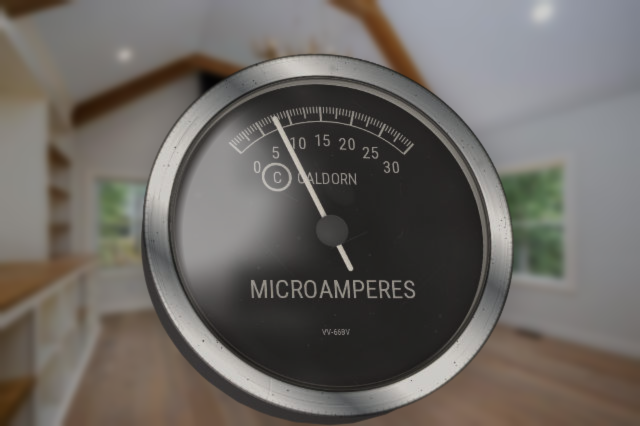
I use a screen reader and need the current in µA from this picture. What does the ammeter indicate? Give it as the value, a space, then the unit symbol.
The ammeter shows 7.5 µA
